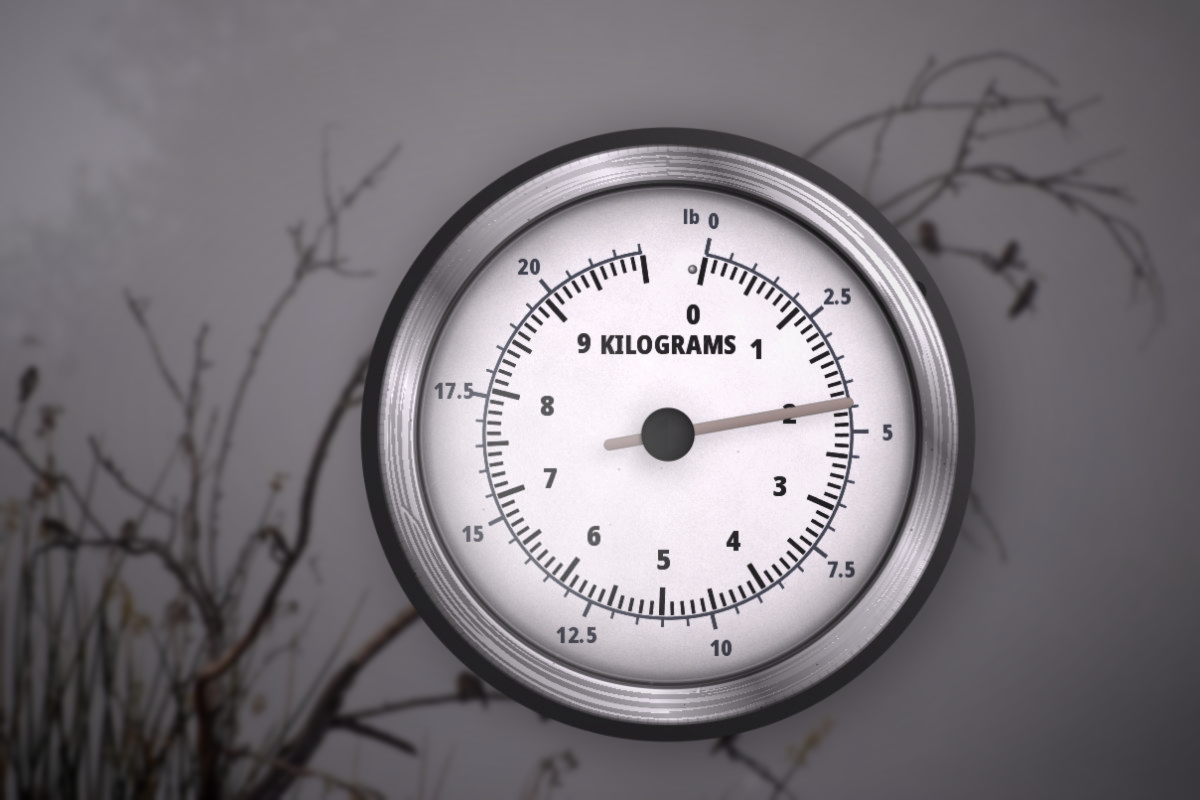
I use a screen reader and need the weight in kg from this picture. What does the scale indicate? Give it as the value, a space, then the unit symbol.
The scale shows 2 kg
